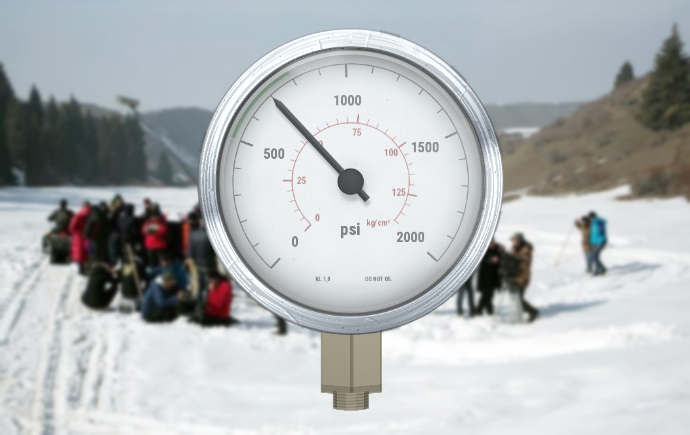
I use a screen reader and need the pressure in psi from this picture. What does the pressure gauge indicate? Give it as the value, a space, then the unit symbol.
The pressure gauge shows 700 psi
